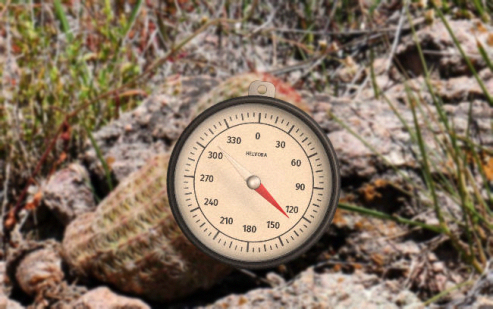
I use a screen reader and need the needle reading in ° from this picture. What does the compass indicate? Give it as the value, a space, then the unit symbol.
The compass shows 130 °
